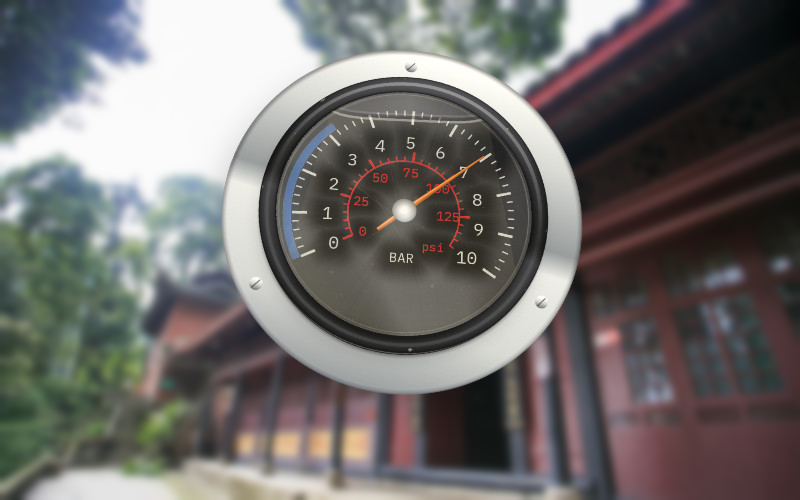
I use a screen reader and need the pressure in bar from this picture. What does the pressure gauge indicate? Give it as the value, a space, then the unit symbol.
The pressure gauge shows 7 bar
